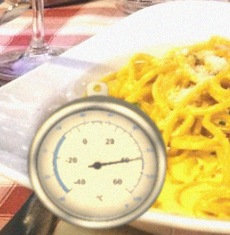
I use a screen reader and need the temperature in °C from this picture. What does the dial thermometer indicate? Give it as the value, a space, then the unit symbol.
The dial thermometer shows 40 °C
